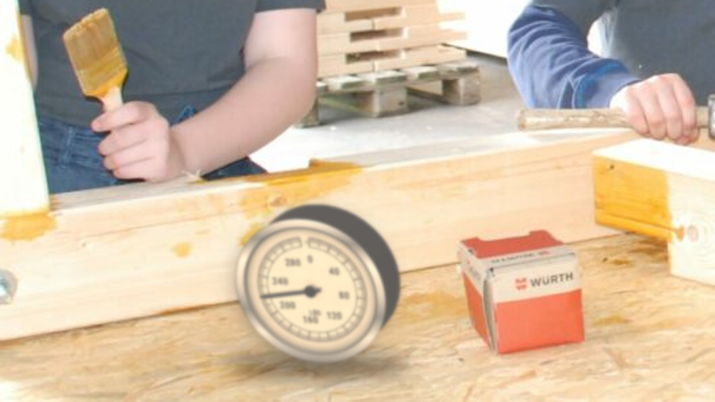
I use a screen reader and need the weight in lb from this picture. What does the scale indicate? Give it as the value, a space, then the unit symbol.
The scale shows 220 lb
